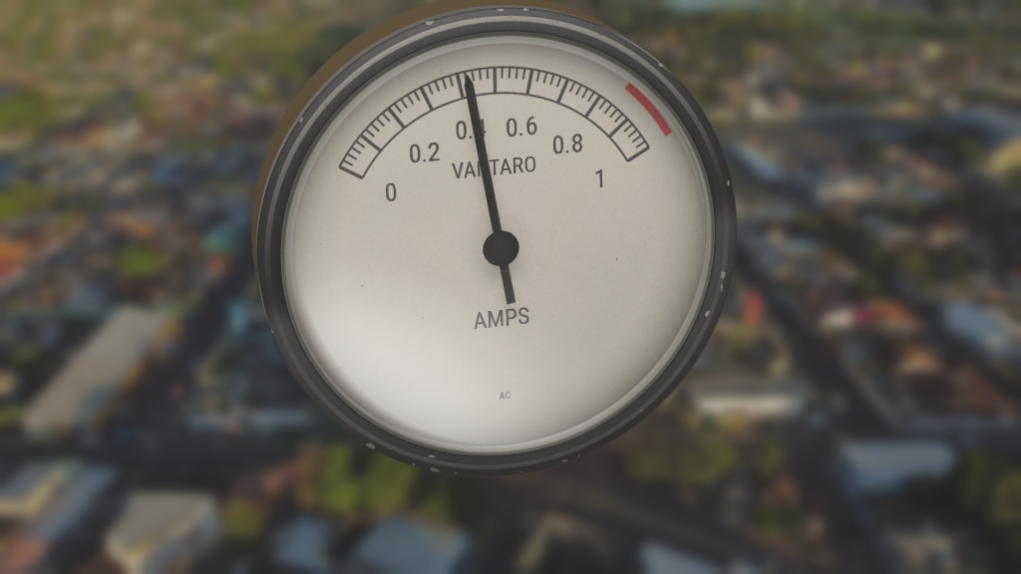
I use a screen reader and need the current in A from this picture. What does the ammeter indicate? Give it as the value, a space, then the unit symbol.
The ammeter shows 0.42 A
